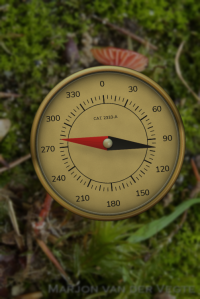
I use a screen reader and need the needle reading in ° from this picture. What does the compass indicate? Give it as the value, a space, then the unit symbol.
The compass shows 280 °
